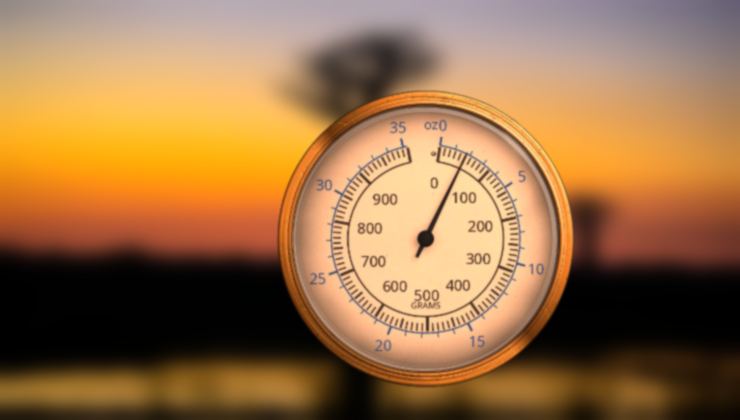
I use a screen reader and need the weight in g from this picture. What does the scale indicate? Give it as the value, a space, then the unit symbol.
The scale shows 50 g
